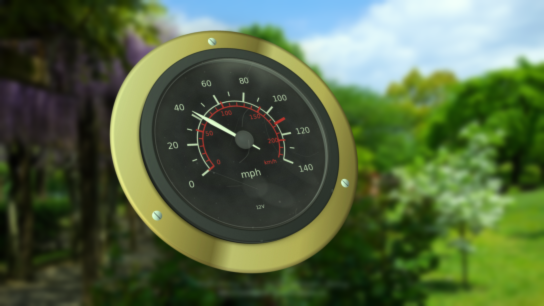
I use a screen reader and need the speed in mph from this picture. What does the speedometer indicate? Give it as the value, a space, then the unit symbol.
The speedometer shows 40 mph
